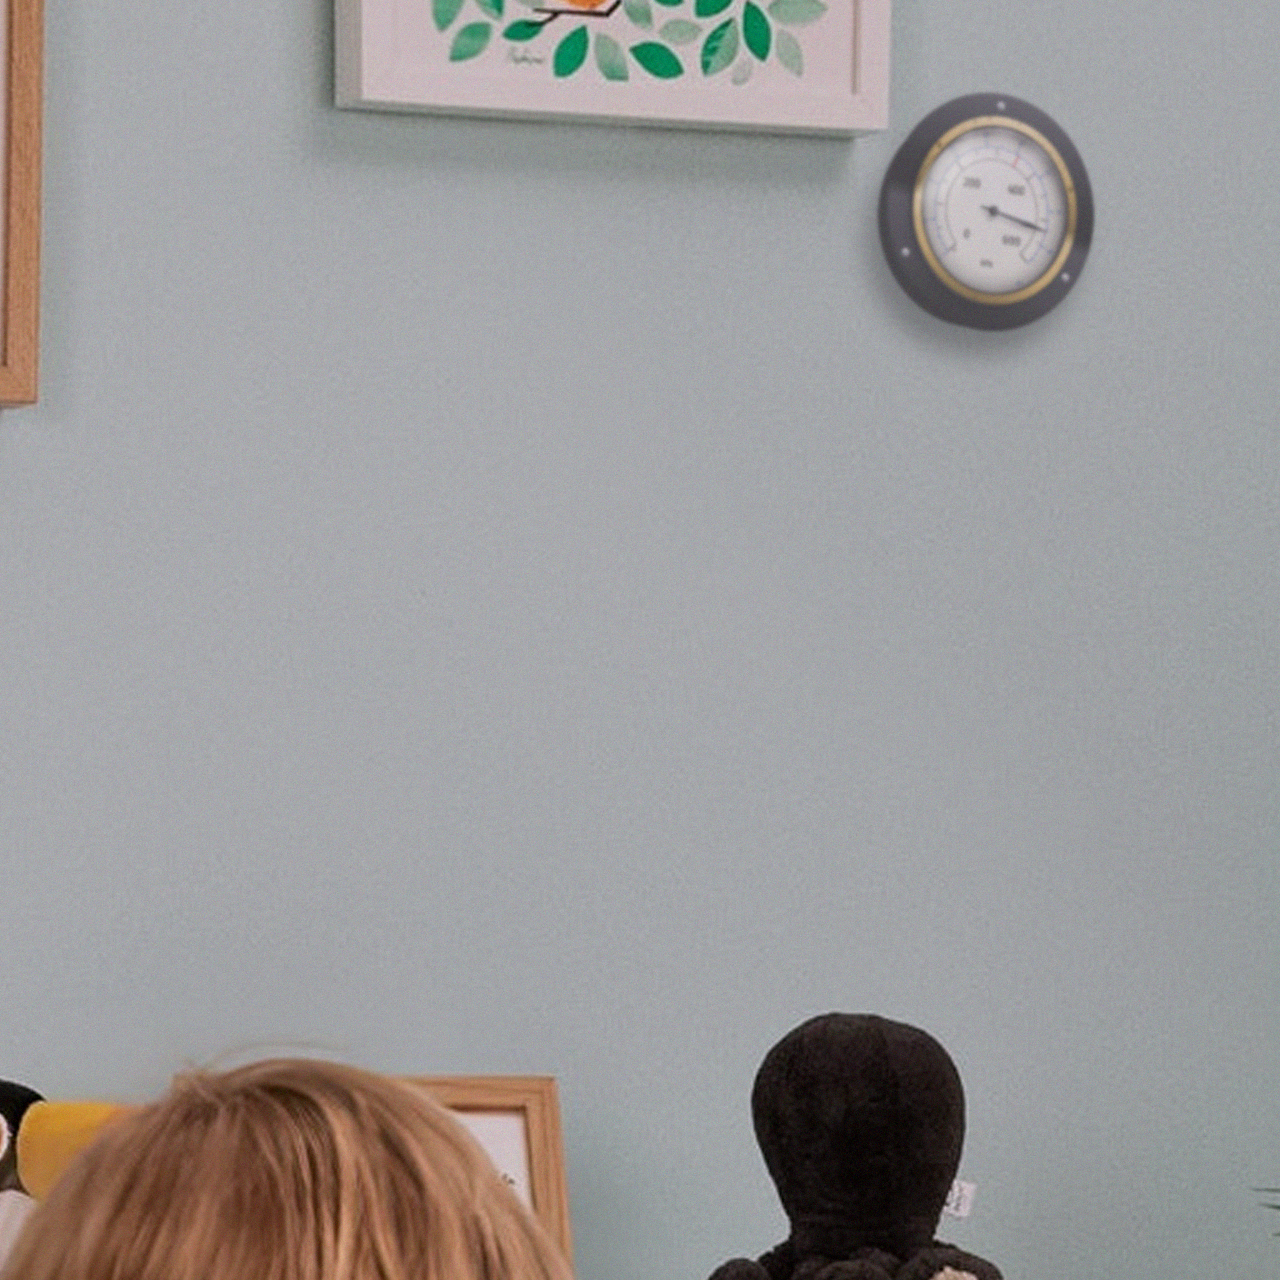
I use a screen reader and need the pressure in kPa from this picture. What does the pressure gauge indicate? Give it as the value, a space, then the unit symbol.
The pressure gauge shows 525 kPa
